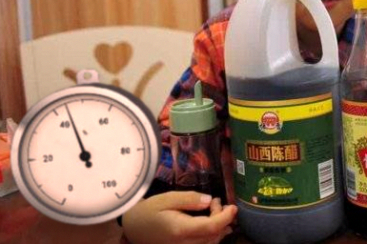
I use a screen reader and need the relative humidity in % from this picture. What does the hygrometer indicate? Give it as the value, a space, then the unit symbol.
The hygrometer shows 45 %
